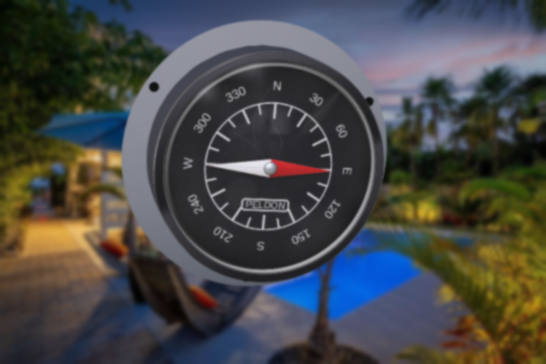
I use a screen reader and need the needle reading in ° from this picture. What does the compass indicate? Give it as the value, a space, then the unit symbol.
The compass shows 90 °
